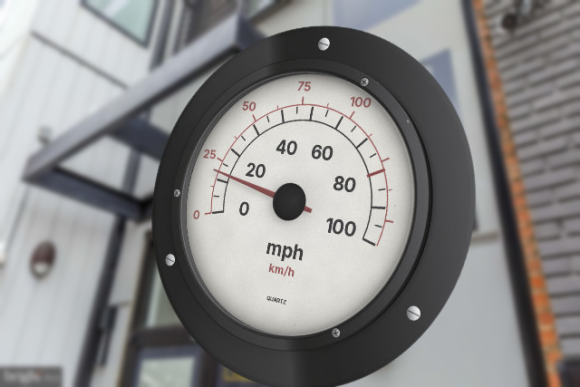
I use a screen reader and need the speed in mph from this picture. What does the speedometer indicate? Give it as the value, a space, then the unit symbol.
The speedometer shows 12.5 mph
